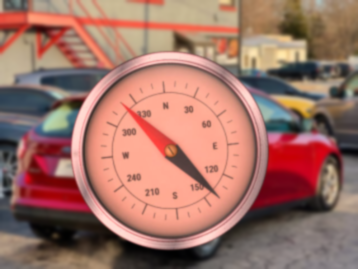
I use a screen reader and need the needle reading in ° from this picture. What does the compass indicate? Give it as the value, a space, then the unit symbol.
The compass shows 320 °
